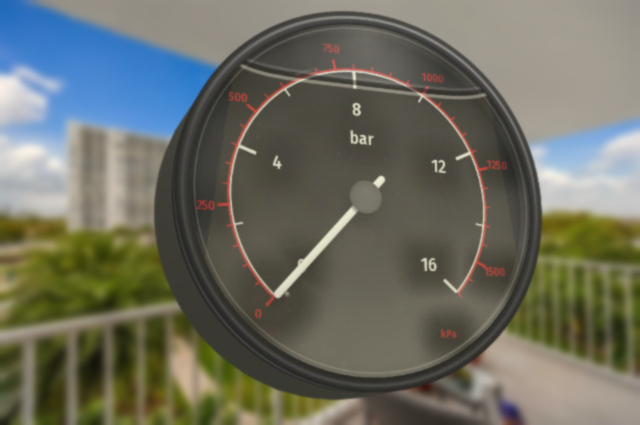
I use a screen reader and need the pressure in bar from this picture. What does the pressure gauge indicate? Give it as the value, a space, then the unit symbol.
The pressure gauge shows 0 bar
